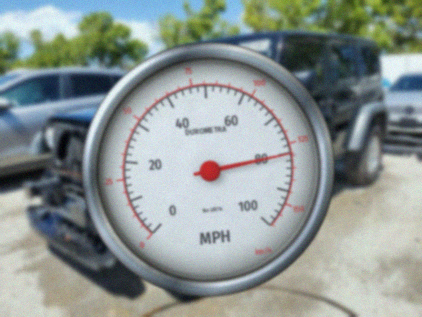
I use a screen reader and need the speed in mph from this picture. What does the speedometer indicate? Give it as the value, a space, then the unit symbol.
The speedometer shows 80 mph
